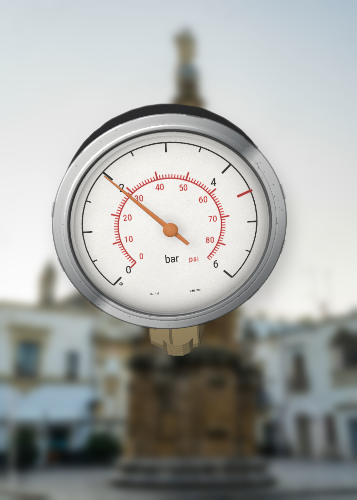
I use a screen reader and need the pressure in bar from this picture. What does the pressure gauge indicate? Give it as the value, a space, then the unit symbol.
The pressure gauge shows 2 bar
